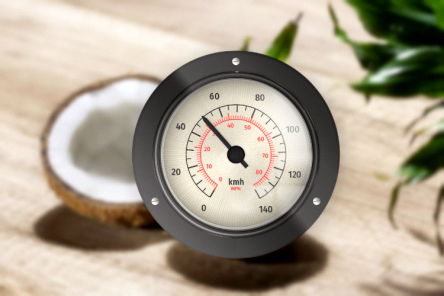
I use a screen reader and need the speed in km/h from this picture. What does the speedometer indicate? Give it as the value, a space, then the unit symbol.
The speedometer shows 50 km/h
